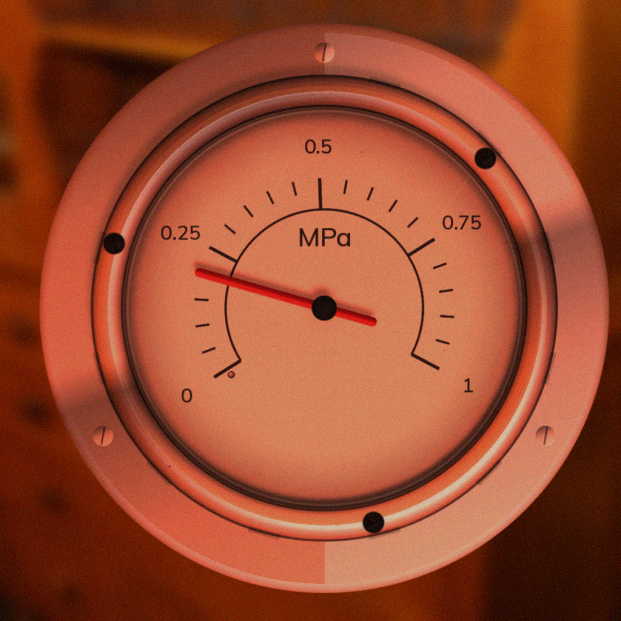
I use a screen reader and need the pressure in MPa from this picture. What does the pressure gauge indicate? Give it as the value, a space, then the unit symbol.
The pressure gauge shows 0.2 MPa
